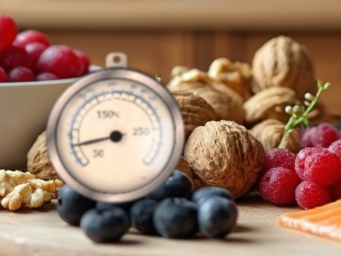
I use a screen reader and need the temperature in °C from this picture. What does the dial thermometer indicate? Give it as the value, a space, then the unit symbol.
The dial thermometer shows 80 °C
